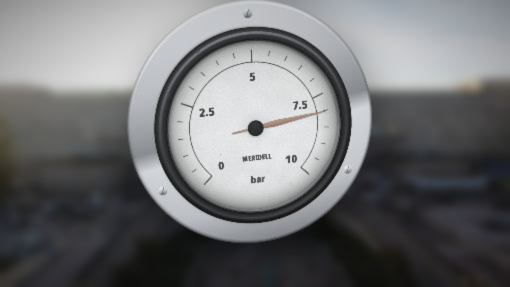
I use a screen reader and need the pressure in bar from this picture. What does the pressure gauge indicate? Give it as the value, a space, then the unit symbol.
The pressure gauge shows 8 bar
